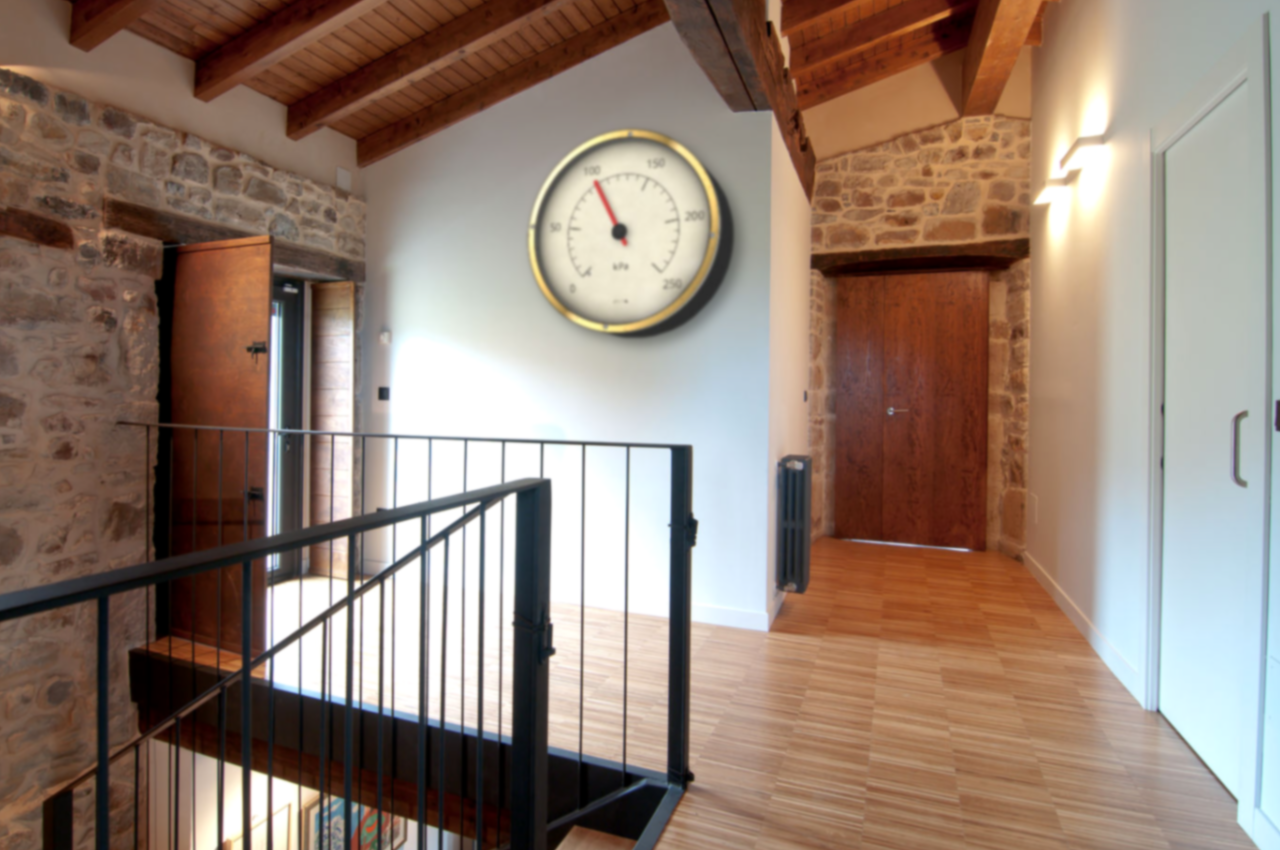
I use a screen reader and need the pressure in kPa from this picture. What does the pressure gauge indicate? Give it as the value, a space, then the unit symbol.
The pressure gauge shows 100 kPa
